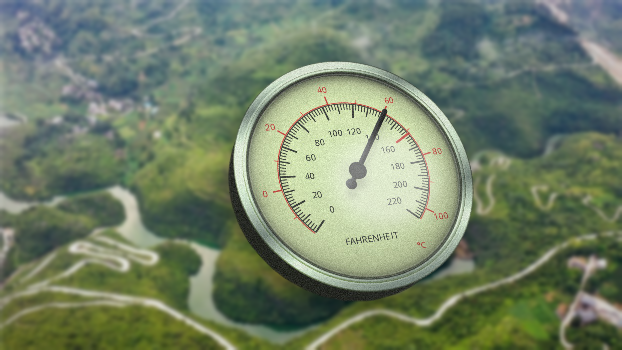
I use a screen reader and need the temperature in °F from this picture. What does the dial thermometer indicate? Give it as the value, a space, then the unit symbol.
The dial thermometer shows 140 °F
